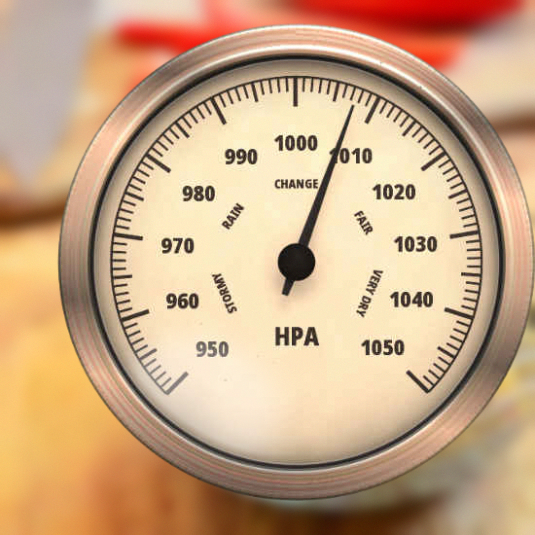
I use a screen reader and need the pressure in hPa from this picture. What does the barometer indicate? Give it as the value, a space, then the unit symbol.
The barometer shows 1007.5 hPa
